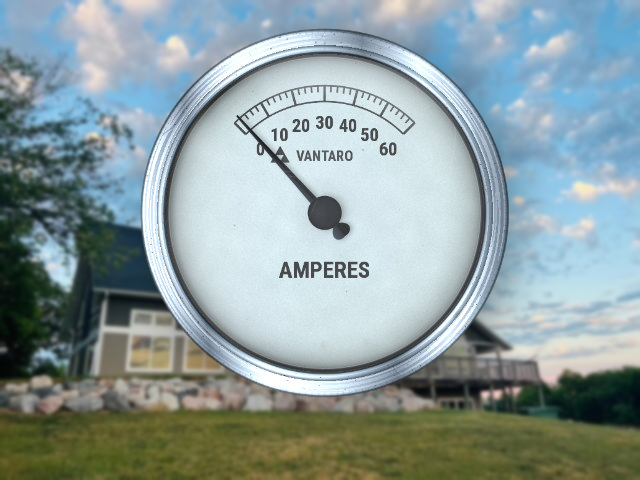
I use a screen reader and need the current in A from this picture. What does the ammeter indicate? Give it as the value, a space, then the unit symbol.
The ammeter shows 2 A
